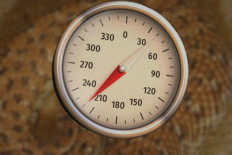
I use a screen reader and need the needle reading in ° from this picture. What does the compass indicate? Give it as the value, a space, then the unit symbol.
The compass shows 220 °
